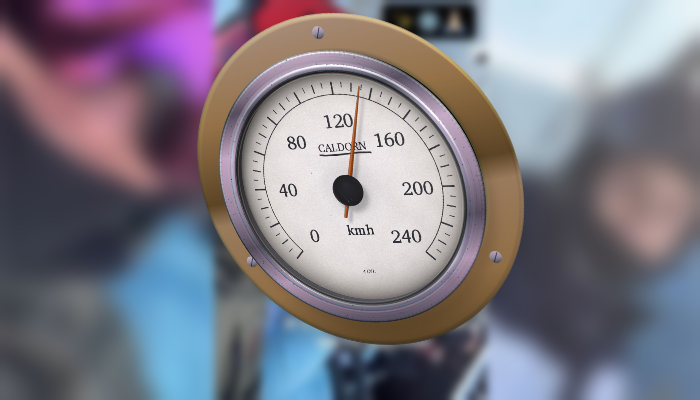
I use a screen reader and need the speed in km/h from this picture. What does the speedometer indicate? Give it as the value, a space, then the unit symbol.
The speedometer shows 135 km/h
